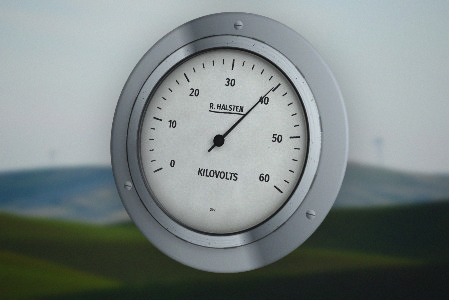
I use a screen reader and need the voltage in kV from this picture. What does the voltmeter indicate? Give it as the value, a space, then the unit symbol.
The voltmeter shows 40 kV
